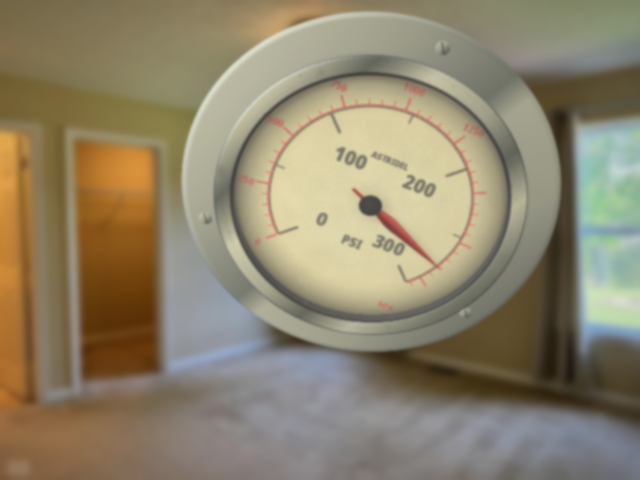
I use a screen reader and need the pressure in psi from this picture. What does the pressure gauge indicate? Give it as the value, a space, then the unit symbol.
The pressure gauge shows 275 psi
